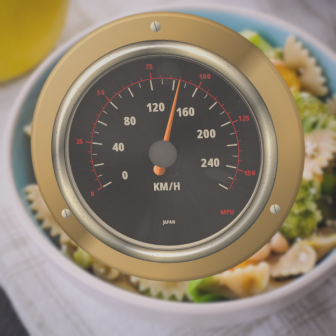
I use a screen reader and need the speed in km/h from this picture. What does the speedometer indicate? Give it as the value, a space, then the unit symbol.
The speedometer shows 145 km/h
